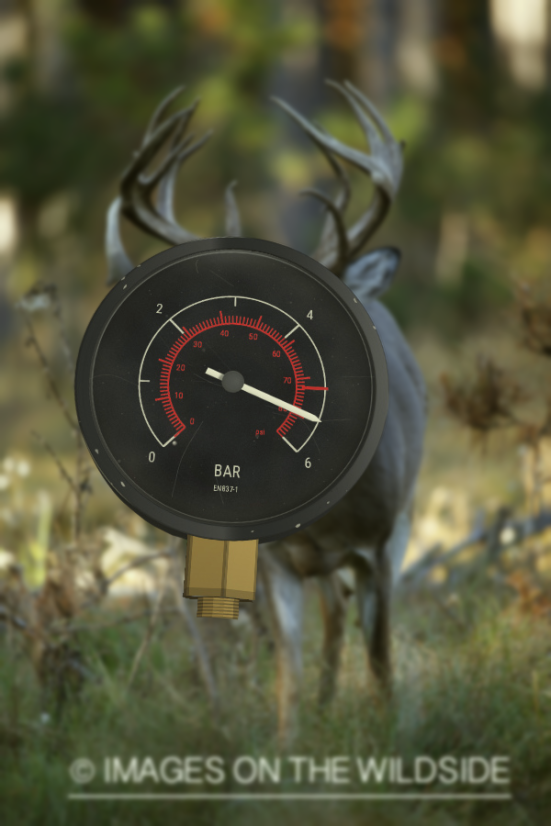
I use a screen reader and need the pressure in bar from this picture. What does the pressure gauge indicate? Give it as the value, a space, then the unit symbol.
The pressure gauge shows 5.5 bar
